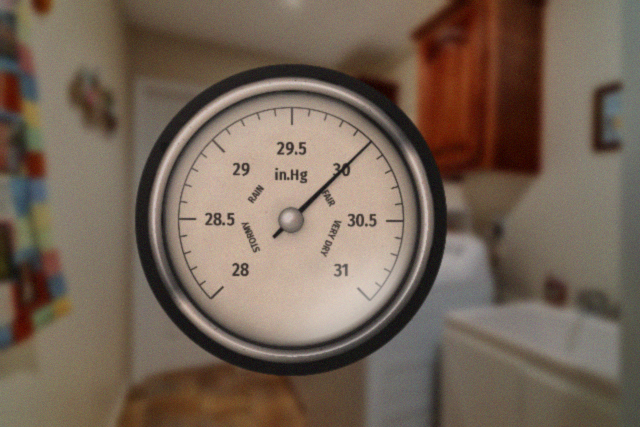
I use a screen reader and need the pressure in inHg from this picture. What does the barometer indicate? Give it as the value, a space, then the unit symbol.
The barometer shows 30 inHg
